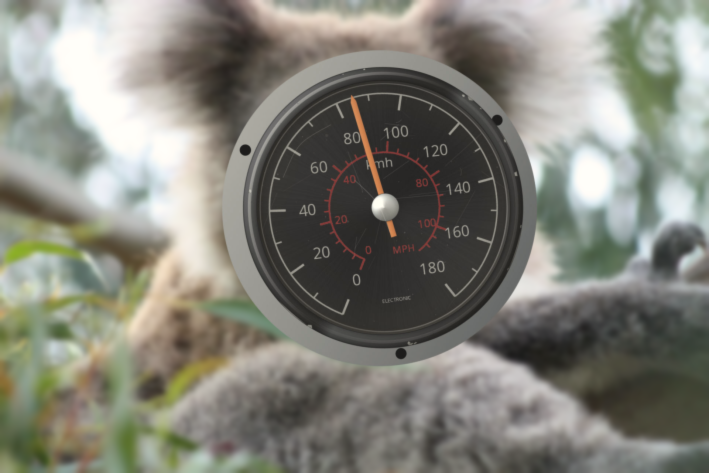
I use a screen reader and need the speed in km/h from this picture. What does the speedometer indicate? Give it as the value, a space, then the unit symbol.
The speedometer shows 85 km/h
